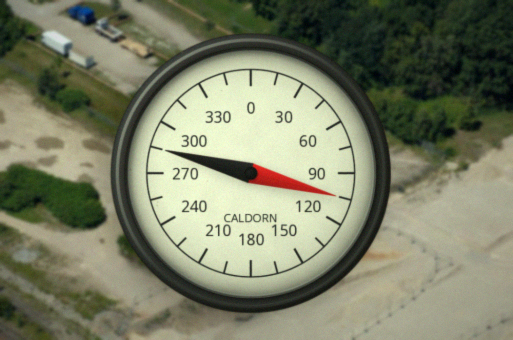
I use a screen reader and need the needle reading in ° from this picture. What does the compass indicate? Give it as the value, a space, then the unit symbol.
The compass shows 105 °
